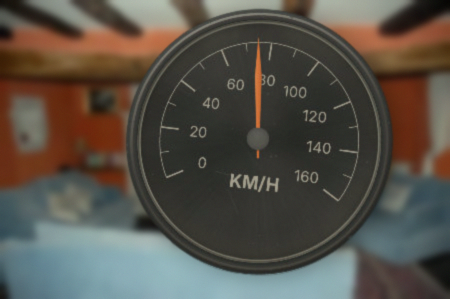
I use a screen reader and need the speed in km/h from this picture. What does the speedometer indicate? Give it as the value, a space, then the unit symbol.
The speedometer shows 75 km/h
